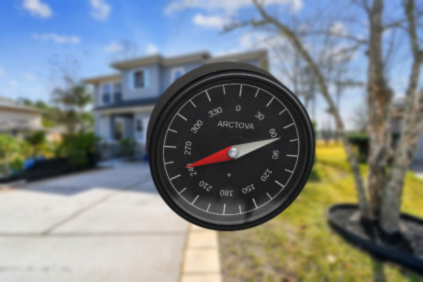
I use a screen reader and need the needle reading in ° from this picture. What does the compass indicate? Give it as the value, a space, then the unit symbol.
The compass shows 247.5 °
